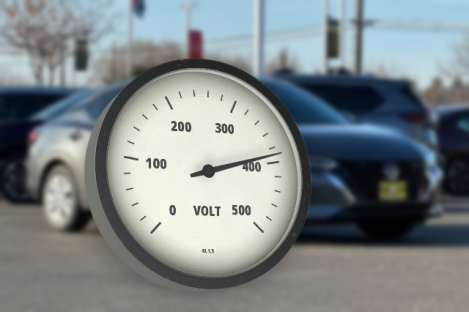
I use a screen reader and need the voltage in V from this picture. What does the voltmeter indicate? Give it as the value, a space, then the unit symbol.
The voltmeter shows 390 V
